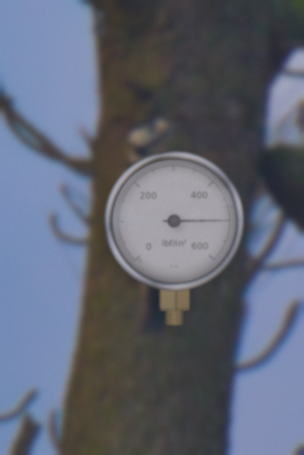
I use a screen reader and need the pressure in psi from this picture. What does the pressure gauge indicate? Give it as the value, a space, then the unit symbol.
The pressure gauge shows 500 psi
